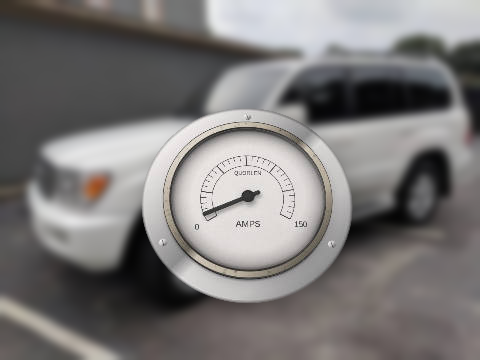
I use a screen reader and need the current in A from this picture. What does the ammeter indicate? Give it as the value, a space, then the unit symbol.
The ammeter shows 5 A
